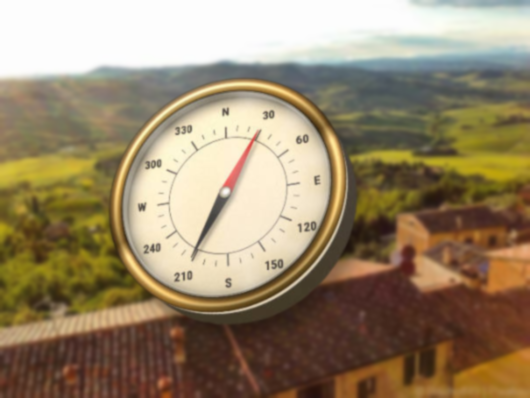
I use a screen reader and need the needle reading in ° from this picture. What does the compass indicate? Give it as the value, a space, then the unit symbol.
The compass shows 30 °
